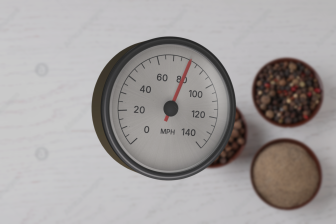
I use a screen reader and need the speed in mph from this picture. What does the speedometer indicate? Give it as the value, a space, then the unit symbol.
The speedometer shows 80 mph
